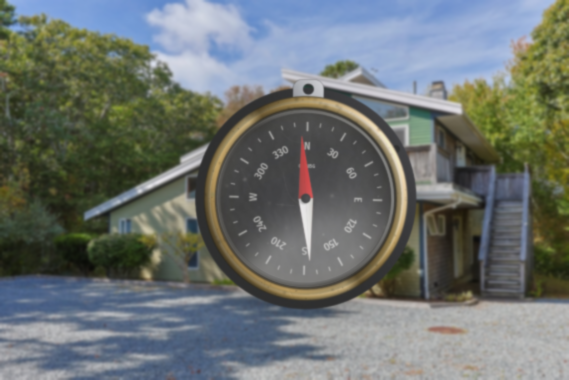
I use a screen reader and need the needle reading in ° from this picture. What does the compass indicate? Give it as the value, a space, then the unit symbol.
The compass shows 355 °
